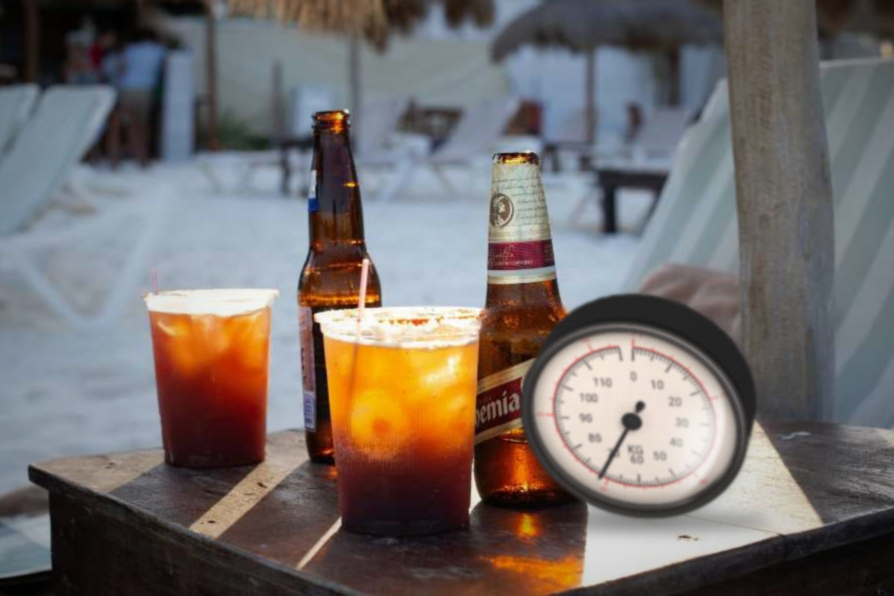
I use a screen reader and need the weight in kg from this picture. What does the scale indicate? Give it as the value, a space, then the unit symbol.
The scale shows 70 kg
